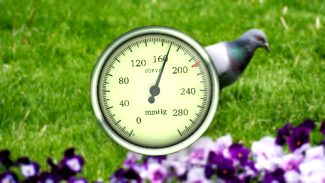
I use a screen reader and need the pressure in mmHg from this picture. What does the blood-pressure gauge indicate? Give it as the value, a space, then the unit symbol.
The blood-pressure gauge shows 170 mmHg
